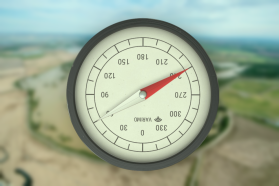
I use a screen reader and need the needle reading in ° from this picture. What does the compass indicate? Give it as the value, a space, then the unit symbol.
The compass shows 240 °
